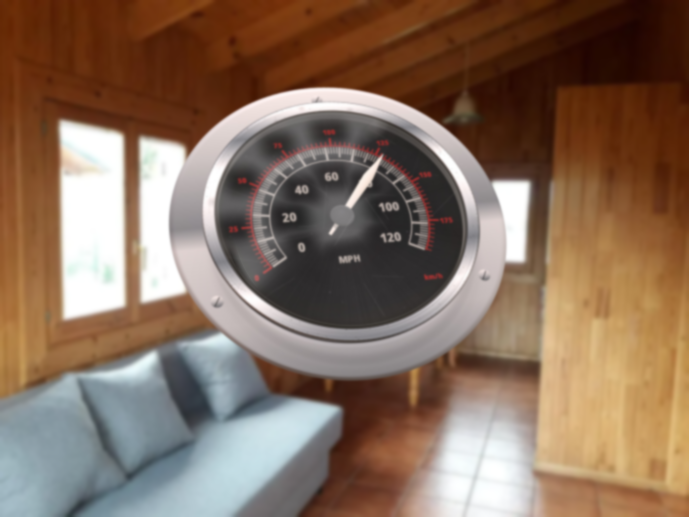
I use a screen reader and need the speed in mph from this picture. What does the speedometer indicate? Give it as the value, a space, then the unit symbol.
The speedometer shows 80 mph
